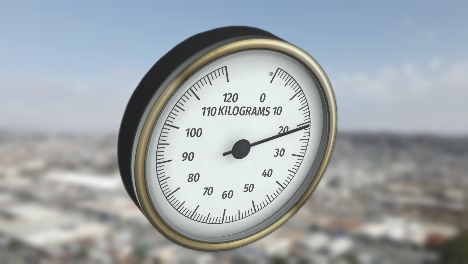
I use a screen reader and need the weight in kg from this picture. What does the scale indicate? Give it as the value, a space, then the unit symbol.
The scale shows 20 kg
